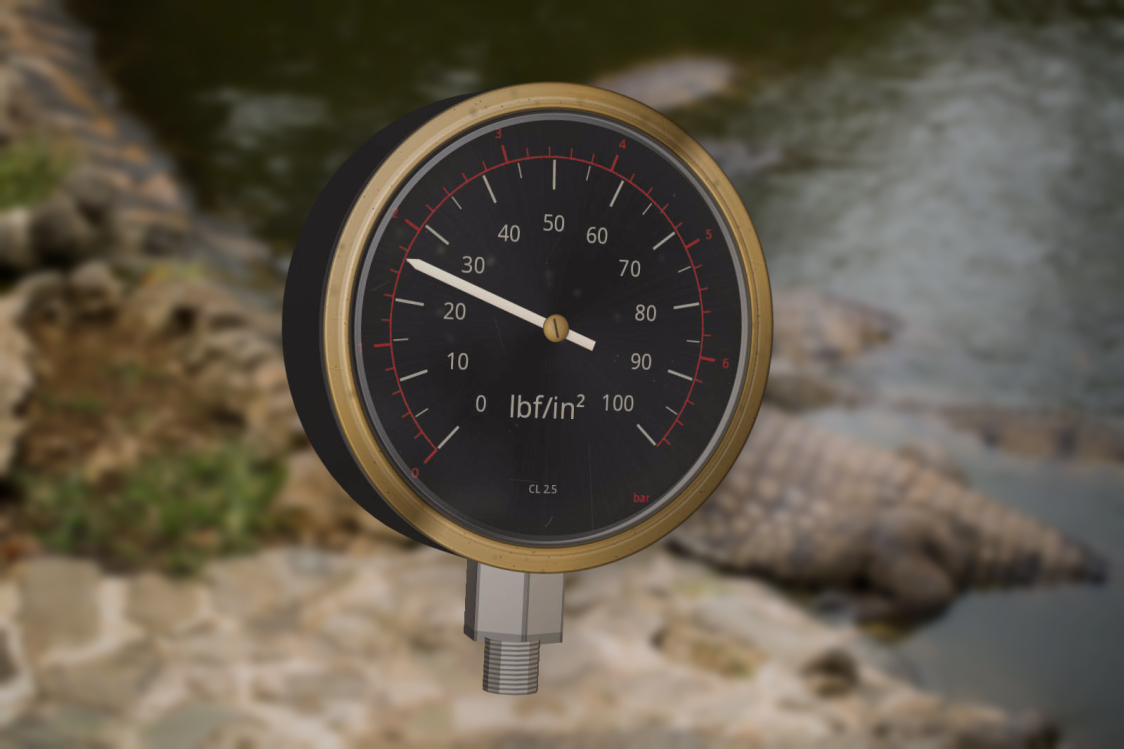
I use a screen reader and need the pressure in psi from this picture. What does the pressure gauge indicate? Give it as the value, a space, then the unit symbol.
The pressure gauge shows 25 psi
